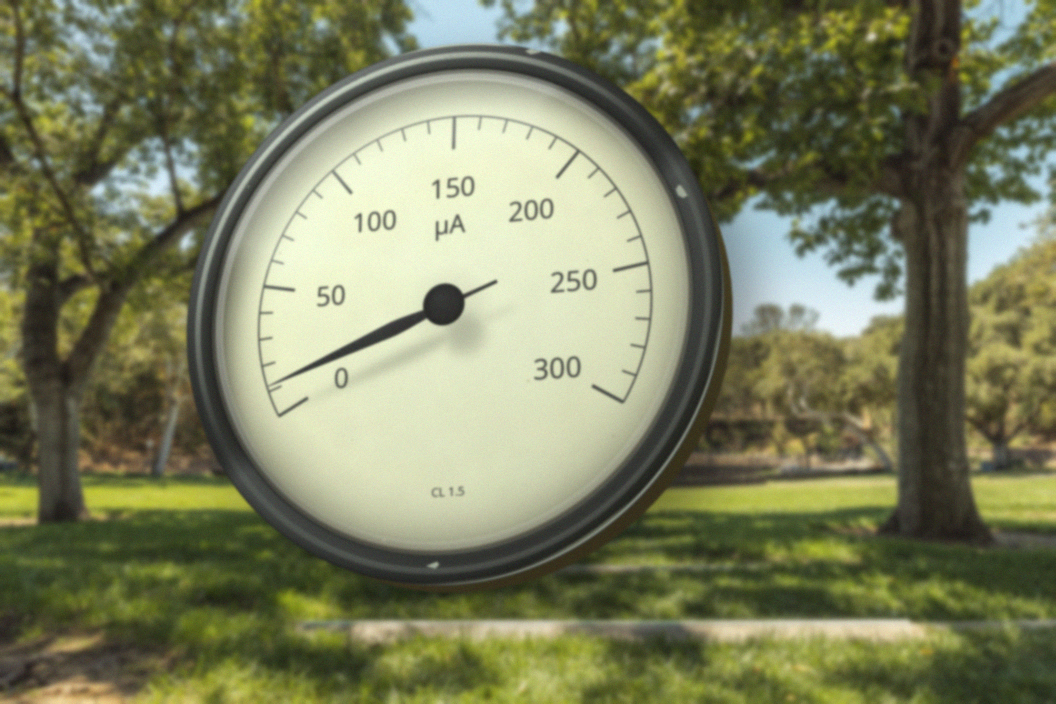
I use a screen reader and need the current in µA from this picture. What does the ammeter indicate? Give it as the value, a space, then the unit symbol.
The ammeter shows 10 µA
